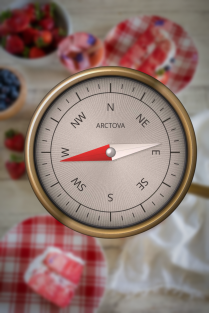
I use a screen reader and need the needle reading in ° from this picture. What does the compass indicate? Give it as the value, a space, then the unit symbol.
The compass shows 260 °
